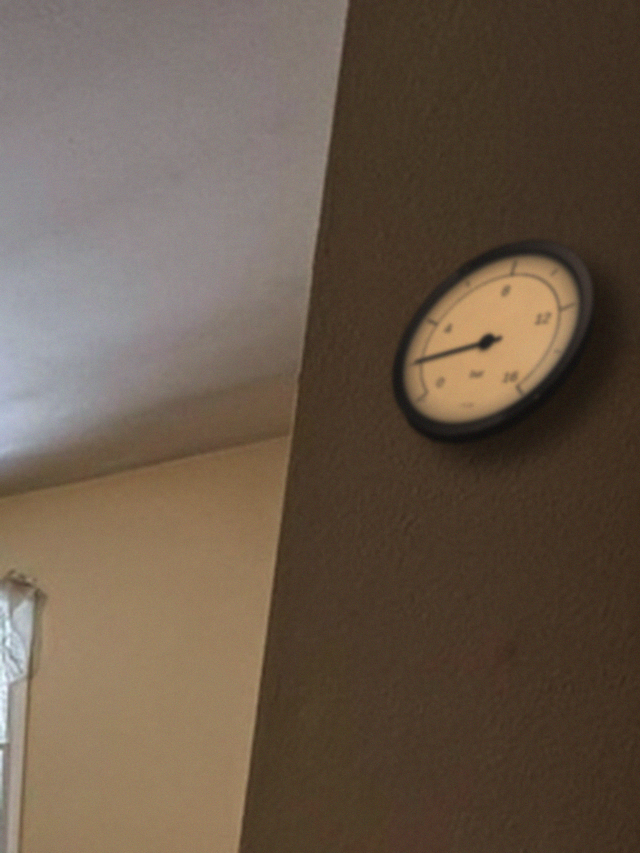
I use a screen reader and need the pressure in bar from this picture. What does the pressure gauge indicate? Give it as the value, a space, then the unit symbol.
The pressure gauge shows 2 bar
